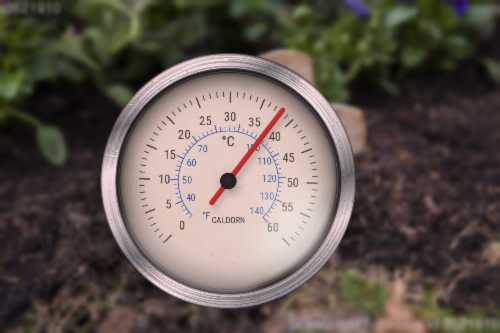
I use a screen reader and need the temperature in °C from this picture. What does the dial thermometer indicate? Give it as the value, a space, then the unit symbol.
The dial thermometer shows 38 °C
